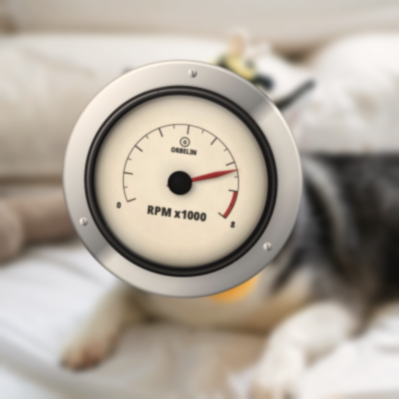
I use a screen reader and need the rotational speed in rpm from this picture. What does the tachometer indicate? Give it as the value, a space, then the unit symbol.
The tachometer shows 6250 rpm
